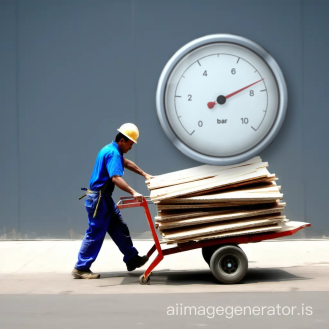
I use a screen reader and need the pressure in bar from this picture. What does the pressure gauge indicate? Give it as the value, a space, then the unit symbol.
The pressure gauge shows 7.5 bar
